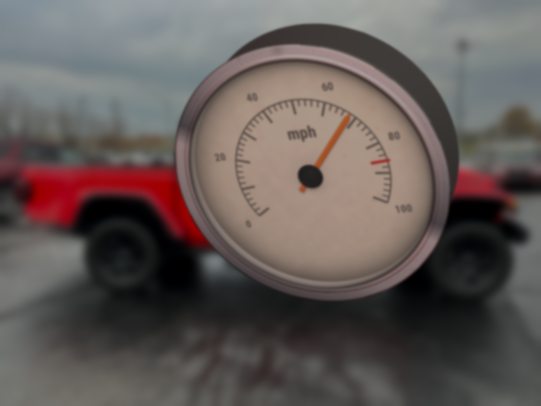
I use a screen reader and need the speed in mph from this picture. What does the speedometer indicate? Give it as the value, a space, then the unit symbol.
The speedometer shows 68 mph
